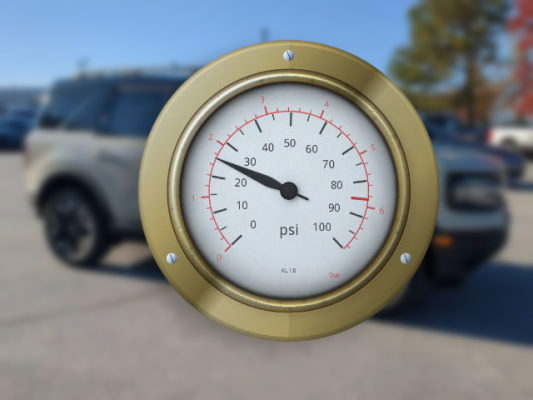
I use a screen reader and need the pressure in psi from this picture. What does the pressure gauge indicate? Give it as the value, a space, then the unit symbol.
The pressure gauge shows 25 psi
